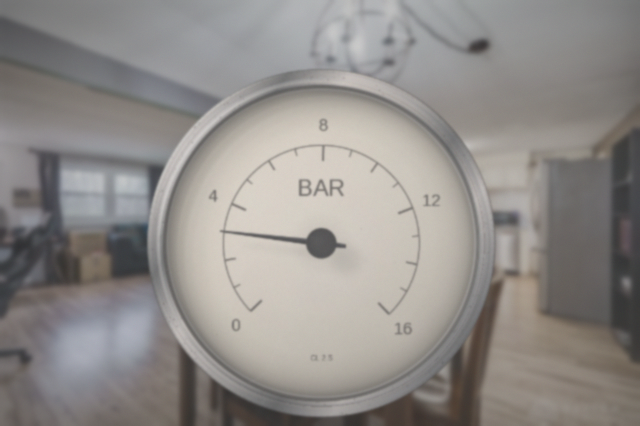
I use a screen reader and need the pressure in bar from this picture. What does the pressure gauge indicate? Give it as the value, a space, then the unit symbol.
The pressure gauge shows 3 bar
